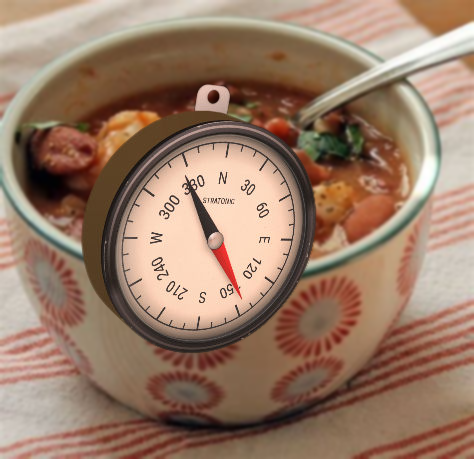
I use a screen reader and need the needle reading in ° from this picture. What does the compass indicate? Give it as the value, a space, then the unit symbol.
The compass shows 145 °
